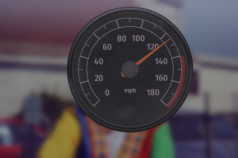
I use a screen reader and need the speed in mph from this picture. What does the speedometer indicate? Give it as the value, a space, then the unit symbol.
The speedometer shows 125 mph
